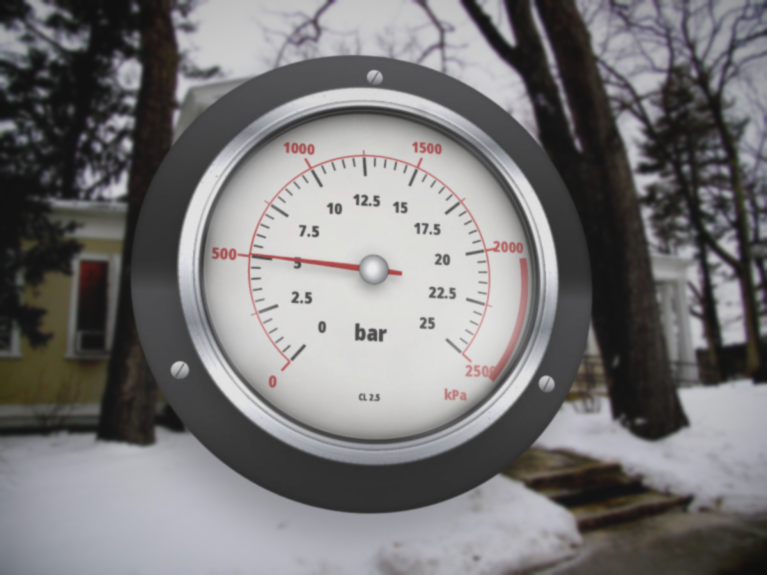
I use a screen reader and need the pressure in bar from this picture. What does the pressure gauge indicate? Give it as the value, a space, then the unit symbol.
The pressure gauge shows 5 bar
